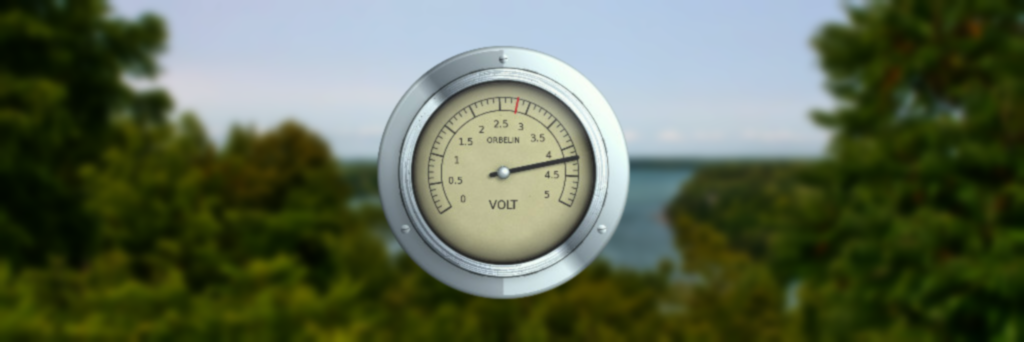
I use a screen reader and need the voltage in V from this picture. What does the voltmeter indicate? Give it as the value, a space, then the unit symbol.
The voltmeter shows 4.2 V
